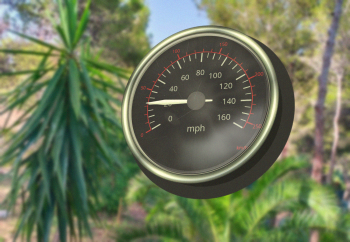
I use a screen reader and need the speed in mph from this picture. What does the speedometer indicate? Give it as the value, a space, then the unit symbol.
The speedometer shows 20 mph
